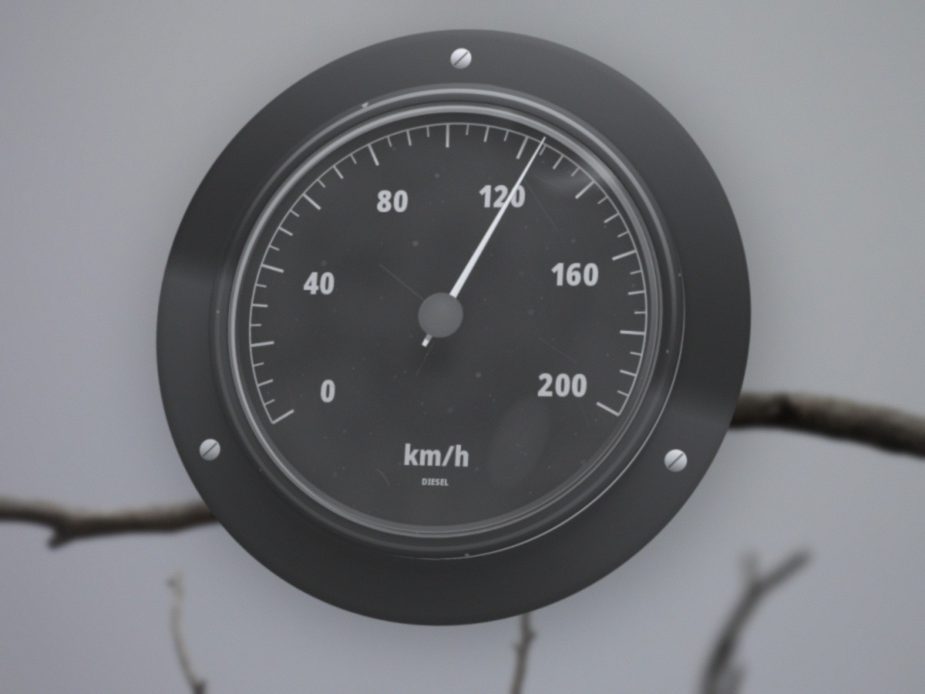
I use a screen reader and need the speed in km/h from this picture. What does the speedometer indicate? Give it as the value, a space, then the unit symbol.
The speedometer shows 125 km/h
